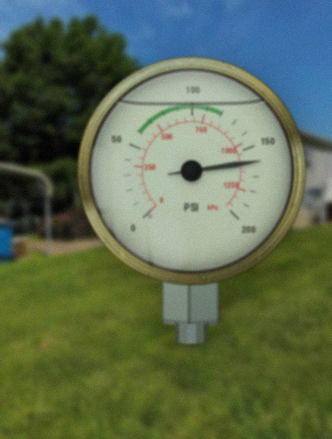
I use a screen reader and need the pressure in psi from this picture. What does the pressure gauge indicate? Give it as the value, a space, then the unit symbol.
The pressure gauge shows 160 psi
